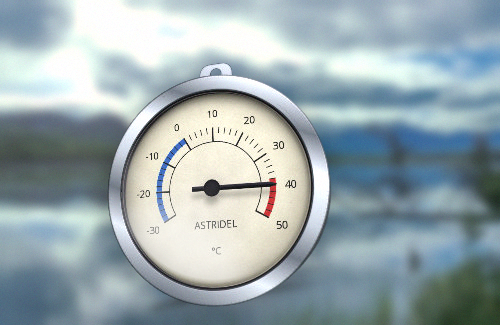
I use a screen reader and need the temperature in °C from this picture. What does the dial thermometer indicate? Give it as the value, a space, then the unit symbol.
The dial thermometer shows 40 °C
